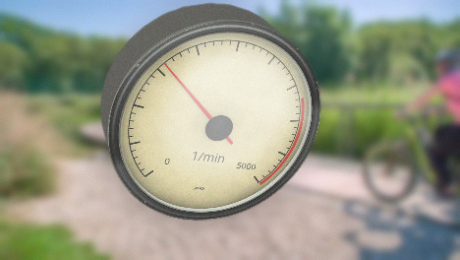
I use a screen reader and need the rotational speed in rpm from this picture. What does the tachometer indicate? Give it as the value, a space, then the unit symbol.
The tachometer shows 1600 rpm
